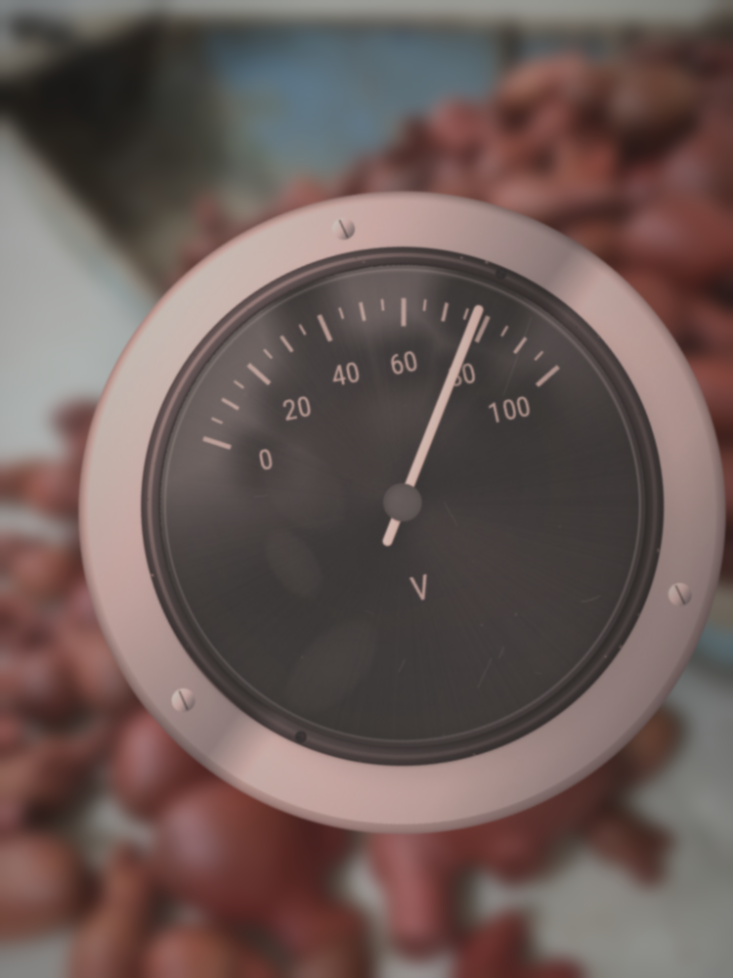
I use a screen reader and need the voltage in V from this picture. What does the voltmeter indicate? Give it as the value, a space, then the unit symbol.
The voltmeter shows 77.5 V
